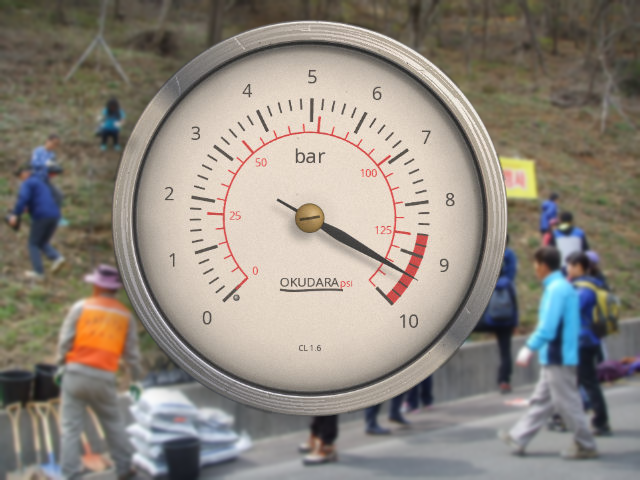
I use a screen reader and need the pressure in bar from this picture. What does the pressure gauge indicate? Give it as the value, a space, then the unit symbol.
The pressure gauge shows 9.4 bar
